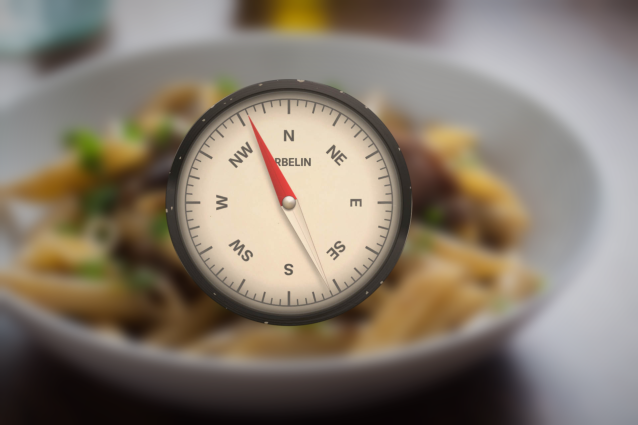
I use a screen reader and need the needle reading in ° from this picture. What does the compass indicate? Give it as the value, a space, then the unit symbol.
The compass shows 335 °
